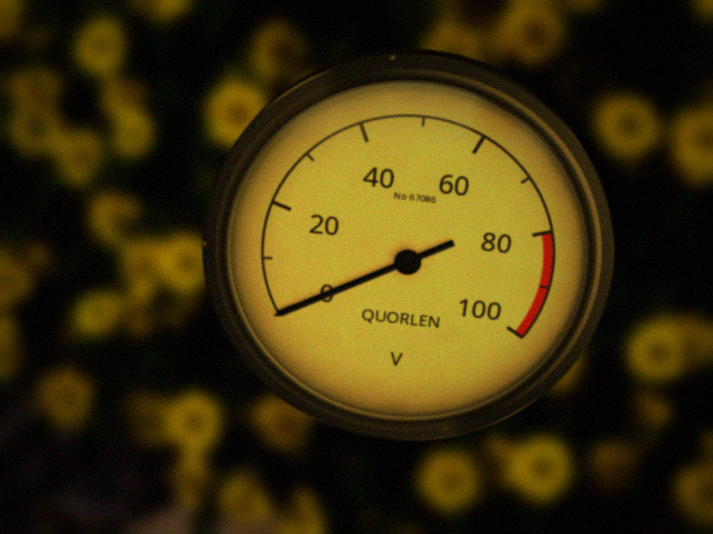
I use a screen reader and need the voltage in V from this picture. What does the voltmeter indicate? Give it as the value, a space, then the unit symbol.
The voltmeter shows 0 V
